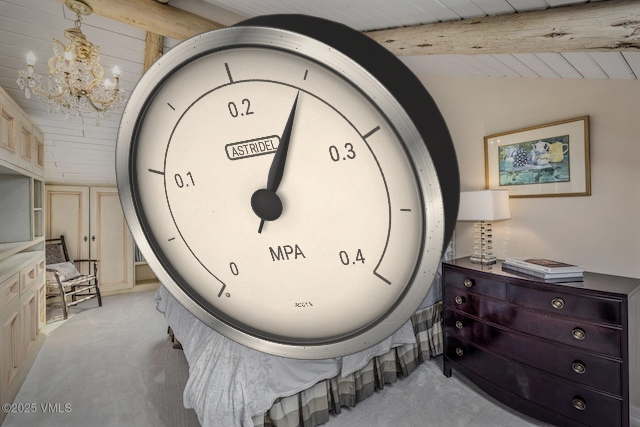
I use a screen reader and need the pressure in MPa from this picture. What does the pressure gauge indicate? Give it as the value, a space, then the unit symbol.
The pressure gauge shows 0.25 MPa
